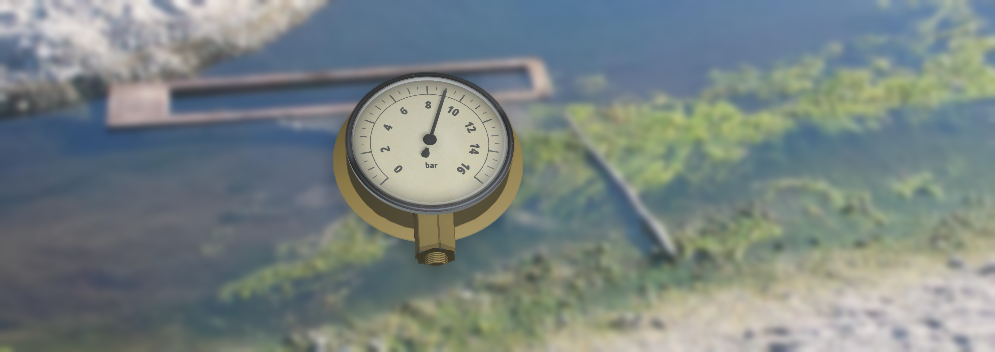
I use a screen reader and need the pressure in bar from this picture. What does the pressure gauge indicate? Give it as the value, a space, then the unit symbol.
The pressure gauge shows 9 bar
